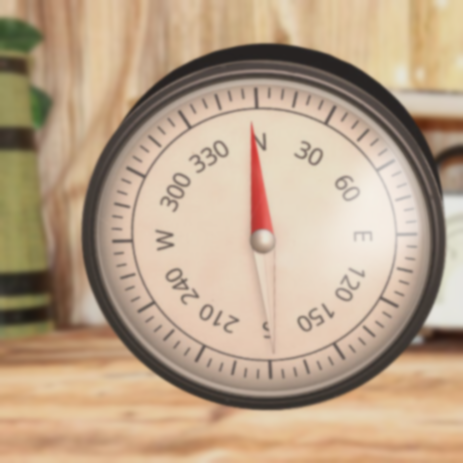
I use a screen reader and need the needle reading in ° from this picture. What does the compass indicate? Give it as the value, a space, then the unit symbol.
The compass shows 357.5 °
